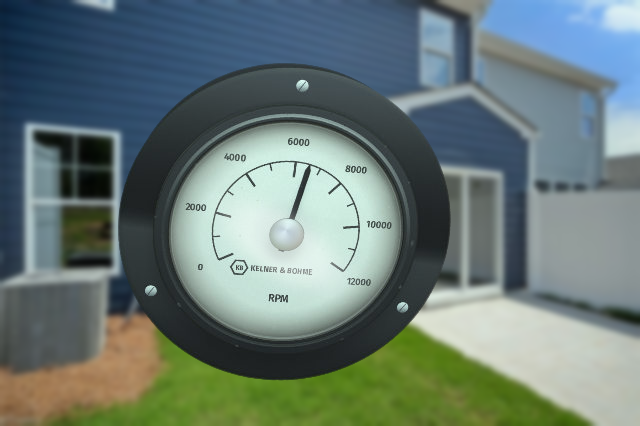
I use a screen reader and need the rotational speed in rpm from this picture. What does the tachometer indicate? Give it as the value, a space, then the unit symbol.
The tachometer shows 6500 rpm
